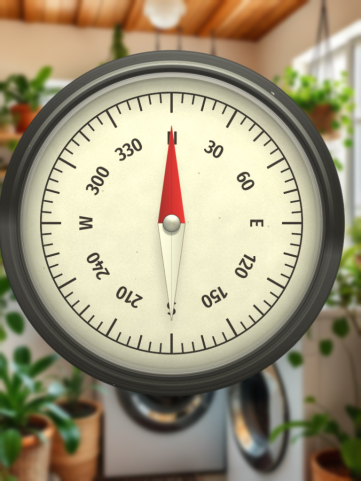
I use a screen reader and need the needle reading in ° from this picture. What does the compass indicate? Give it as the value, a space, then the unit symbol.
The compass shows 0 °
